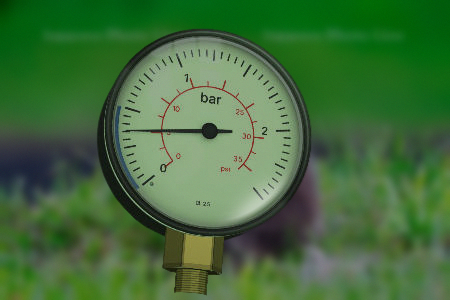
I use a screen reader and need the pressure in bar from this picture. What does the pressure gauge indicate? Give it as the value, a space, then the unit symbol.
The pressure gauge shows 0.35 bar
